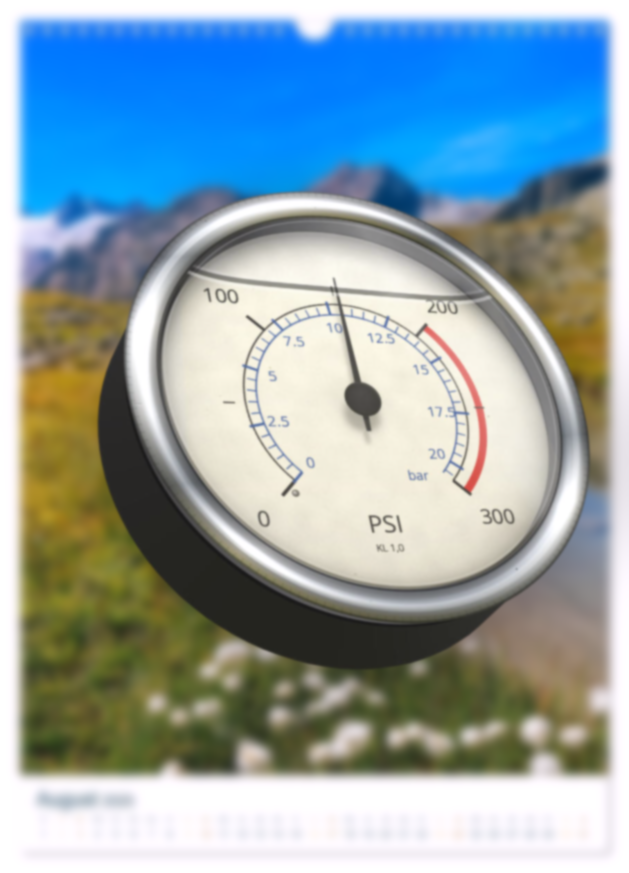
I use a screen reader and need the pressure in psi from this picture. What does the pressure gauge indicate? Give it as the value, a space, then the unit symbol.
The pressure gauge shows 150 psi
